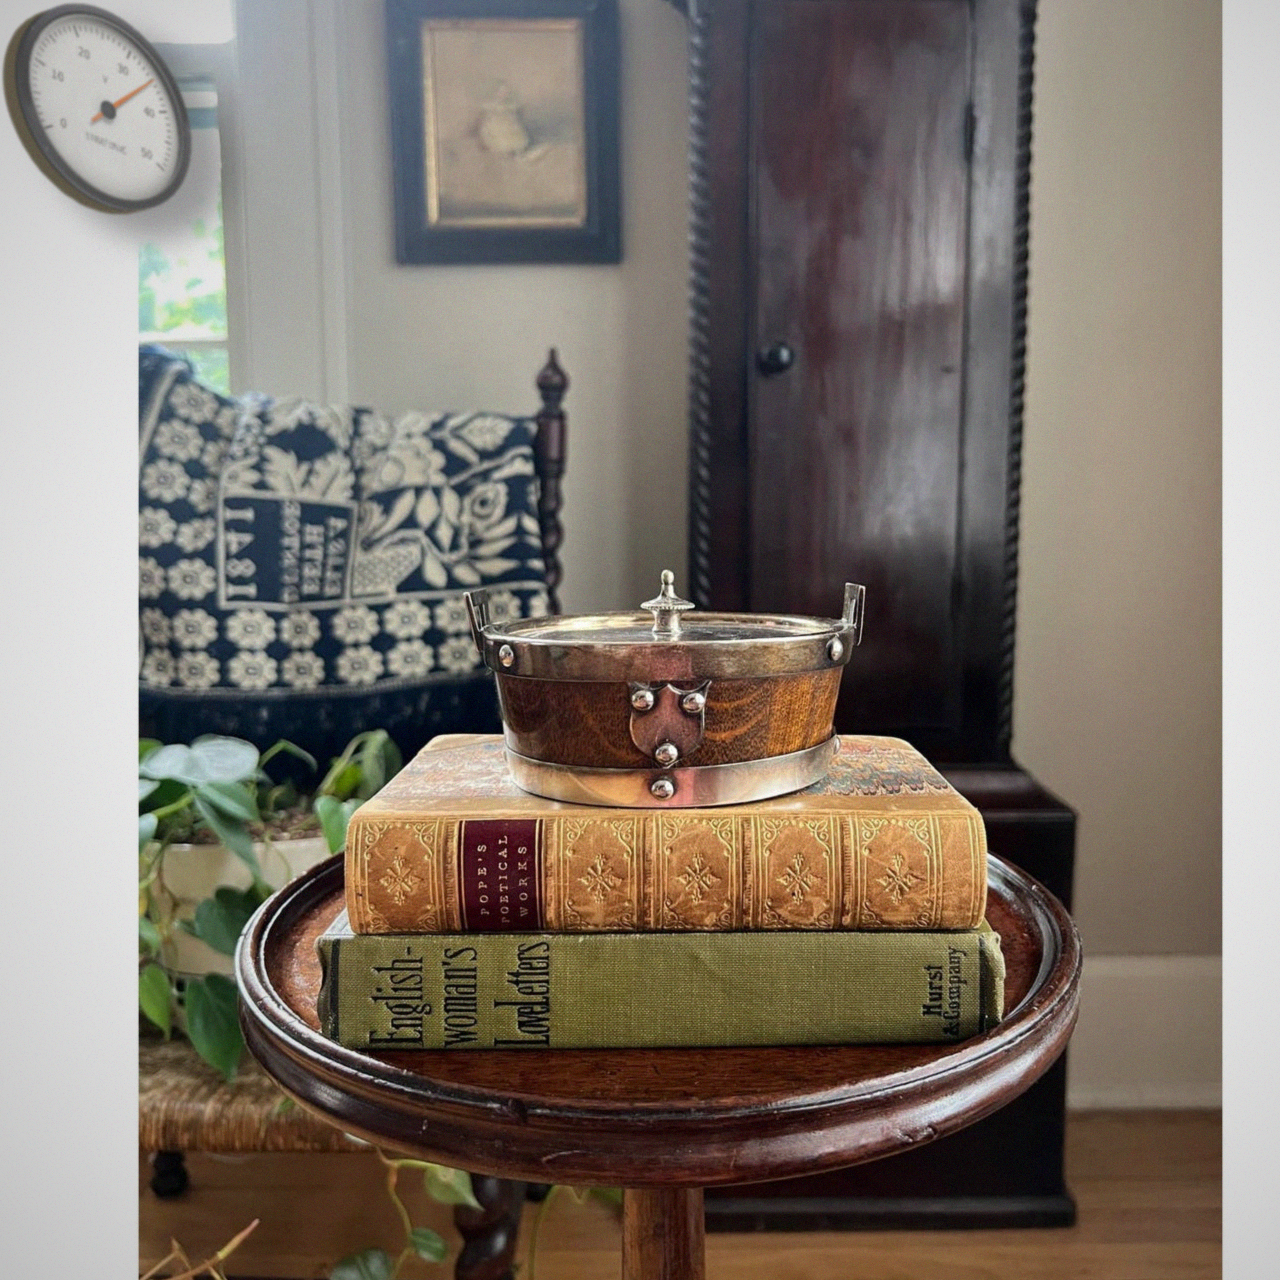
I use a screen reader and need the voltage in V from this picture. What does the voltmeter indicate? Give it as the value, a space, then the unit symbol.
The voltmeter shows 35 V
